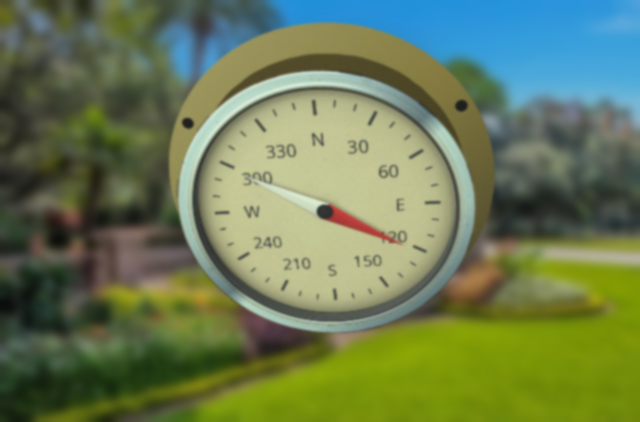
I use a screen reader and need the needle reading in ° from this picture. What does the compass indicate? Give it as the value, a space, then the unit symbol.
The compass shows 120 °
